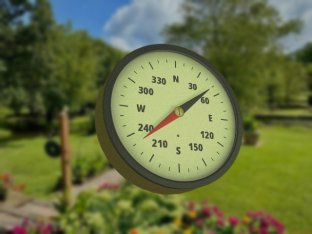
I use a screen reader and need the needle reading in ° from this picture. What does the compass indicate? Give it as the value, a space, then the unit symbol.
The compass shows 230 °
